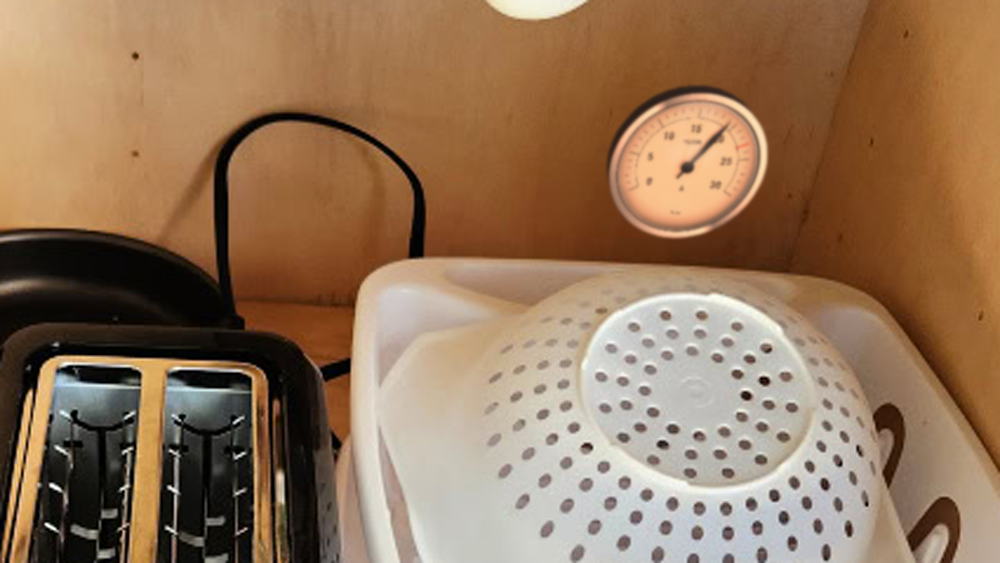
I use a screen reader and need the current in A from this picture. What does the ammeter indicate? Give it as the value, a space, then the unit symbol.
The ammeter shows 19 A
